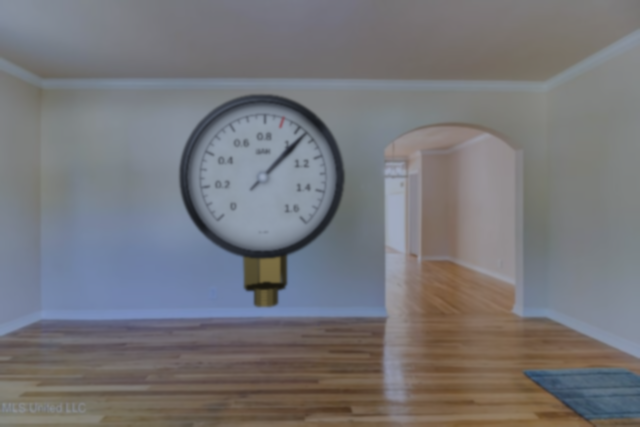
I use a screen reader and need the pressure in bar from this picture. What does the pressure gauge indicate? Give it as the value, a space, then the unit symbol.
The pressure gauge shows 1.05 bar
